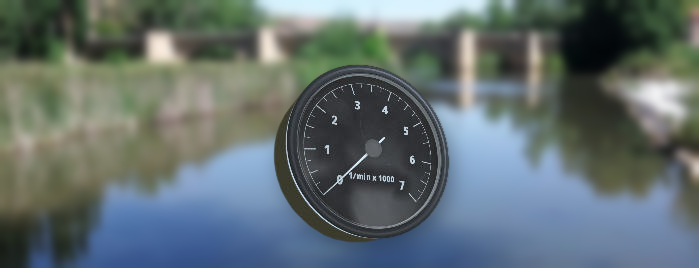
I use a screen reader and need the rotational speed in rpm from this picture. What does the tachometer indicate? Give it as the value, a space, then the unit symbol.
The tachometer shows 0 rpm
